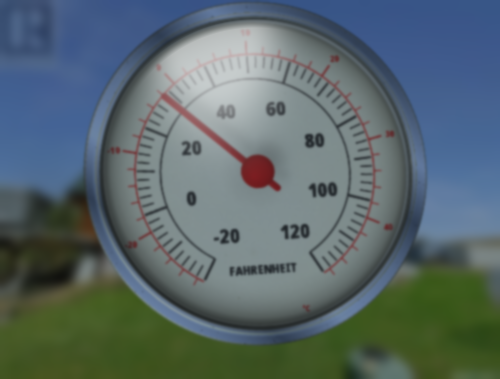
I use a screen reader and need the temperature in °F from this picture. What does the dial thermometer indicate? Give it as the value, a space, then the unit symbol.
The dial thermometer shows 28 °F
